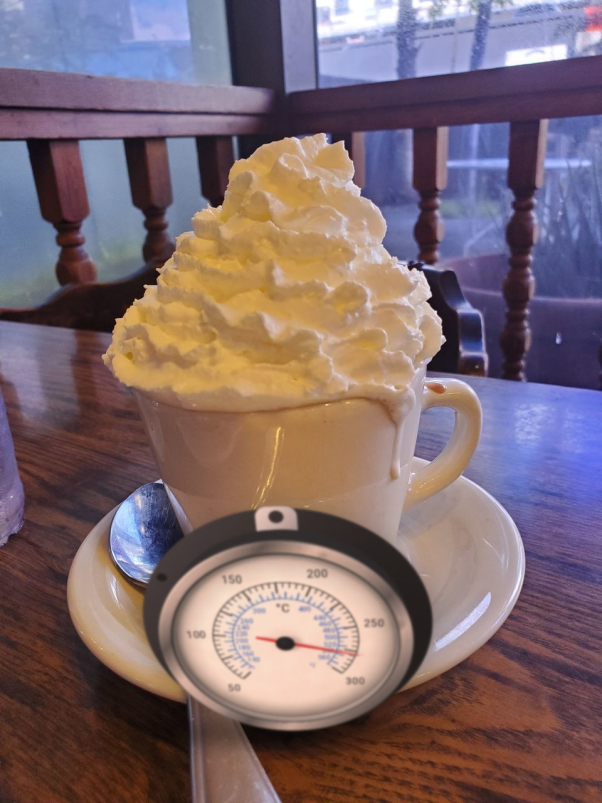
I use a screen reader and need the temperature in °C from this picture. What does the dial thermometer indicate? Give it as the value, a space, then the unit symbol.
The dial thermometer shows 275 °C
